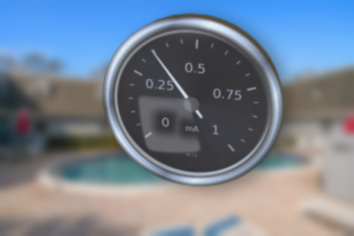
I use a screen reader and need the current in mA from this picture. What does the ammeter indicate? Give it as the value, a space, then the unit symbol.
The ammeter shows 0.35 mA
